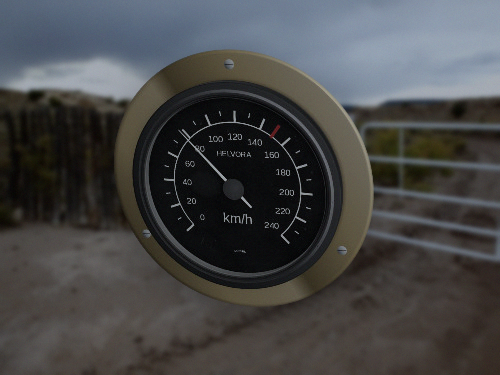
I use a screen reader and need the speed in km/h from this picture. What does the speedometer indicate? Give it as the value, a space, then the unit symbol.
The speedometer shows 80 km/h
